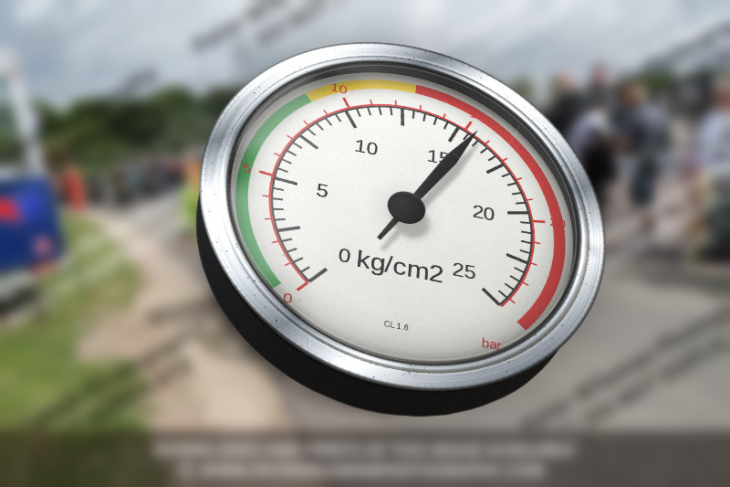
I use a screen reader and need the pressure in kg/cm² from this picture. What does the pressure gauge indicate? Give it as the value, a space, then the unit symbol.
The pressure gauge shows 15.75 kg/cm²
